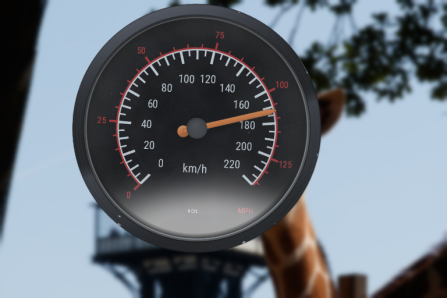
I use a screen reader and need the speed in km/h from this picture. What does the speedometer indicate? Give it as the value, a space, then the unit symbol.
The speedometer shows 172.5 km/h
